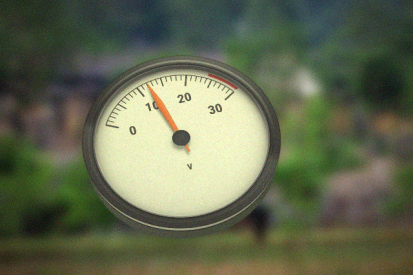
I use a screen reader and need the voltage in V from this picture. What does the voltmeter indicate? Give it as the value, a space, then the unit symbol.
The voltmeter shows 12 V
